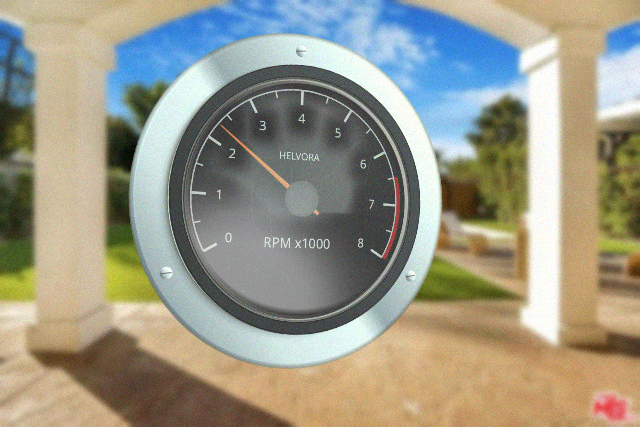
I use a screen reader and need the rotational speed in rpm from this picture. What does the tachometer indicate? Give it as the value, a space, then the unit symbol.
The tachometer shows 2250 rpm
